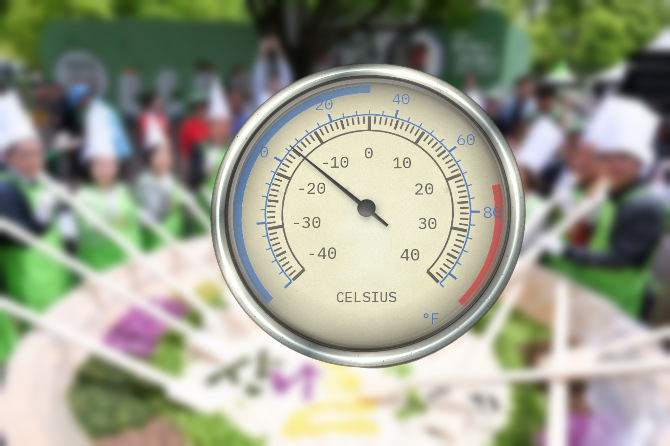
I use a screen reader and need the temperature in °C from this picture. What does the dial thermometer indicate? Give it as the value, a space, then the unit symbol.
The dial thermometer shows -15 °C
